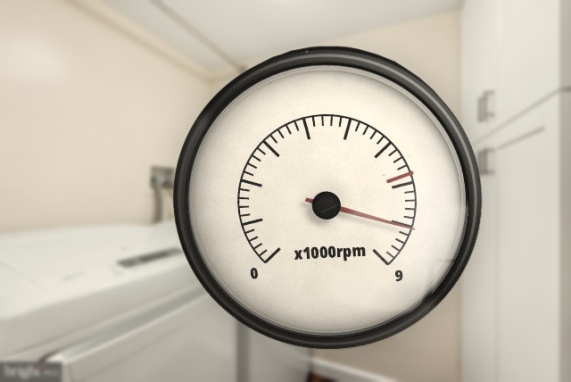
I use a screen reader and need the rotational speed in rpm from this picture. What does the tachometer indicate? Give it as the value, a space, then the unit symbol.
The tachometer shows 8000 rpm
